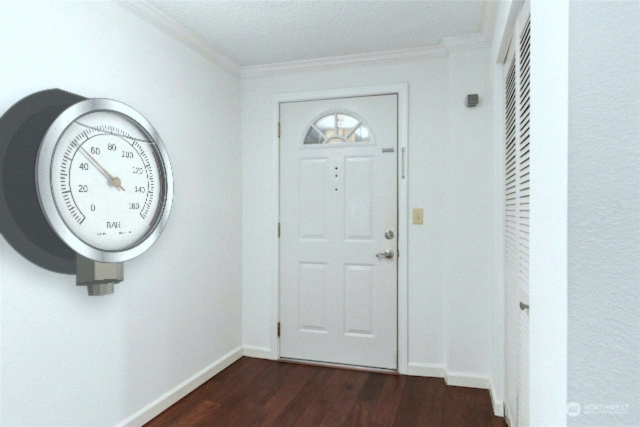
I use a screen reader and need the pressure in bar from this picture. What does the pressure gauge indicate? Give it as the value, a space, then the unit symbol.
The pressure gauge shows 50 bar
